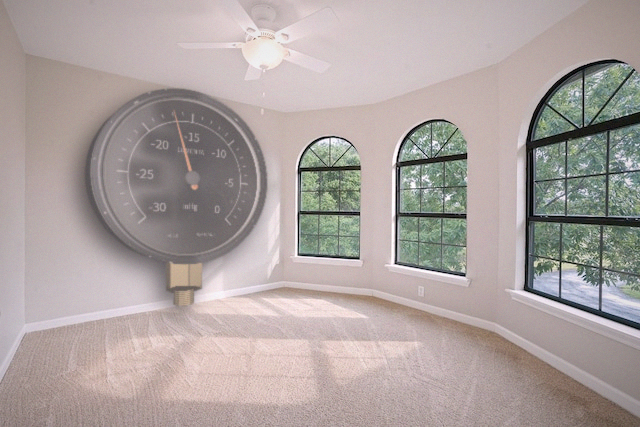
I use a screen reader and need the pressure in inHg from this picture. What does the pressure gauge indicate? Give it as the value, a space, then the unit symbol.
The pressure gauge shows -17 inHg
